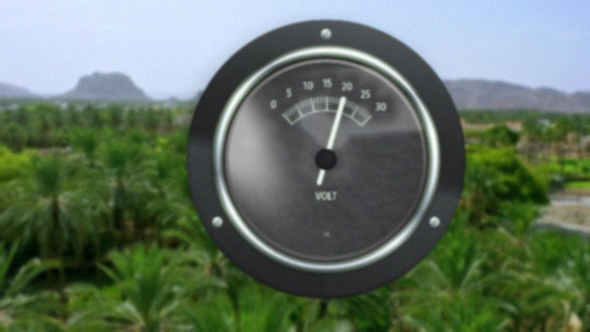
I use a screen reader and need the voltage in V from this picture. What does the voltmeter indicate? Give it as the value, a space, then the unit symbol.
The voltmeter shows 20 V
